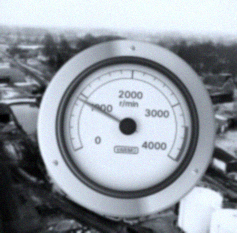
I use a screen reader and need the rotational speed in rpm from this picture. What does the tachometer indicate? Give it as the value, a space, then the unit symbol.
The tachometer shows 900 rpm
